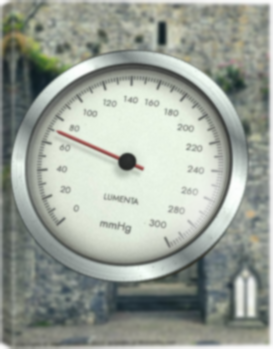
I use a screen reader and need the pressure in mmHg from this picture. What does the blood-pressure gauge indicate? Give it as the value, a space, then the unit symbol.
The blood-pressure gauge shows 70 mmHg
